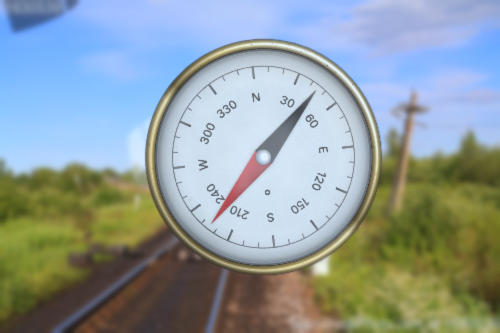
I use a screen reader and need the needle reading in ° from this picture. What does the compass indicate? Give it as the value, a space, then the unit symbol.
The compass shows 225 °
